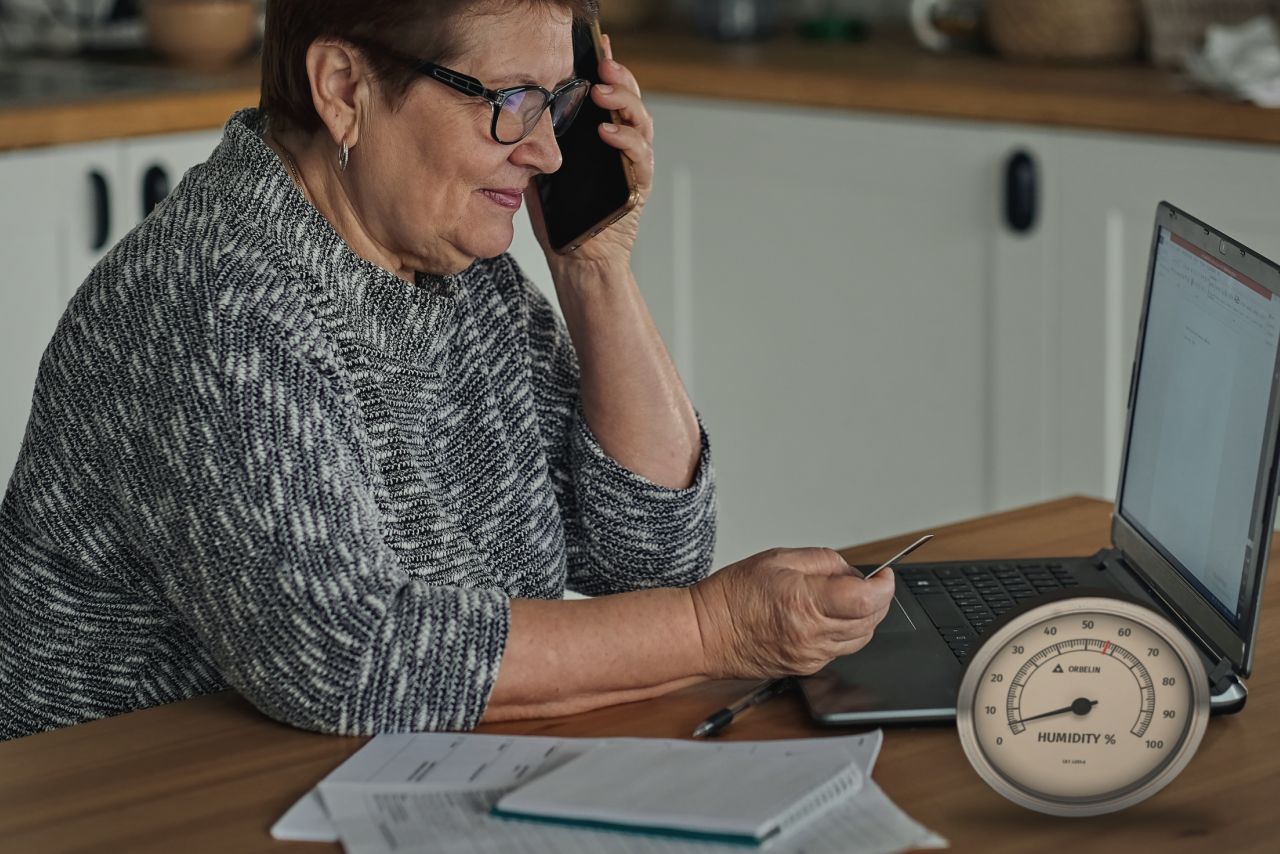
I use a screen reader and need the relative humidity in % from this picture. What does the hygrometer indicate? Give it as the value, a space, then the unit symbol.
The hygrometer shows 5 %
